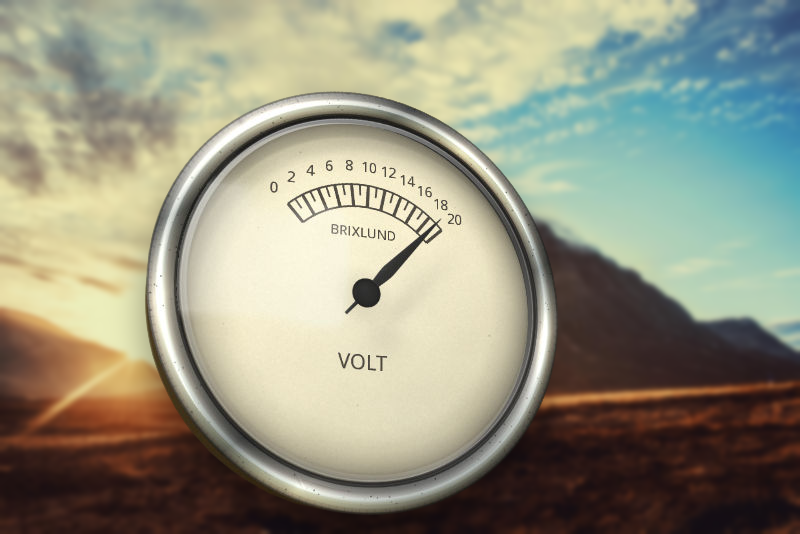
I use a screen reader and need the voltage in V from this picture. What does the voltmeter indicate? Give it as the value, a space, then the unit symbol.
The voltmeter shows 19 V
